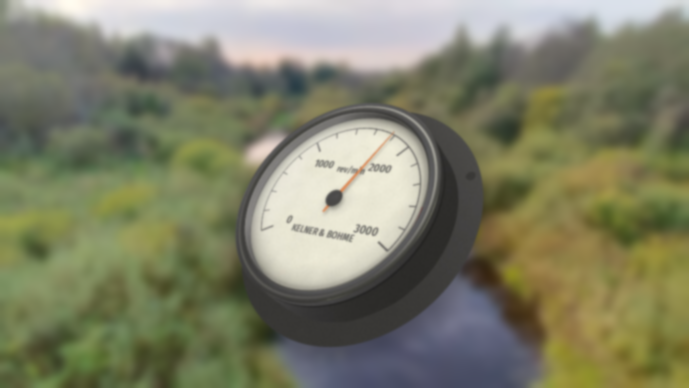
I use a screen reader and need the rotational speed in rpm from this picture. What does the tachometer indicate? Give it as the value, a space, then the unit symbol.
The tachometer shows 1800 rpm
